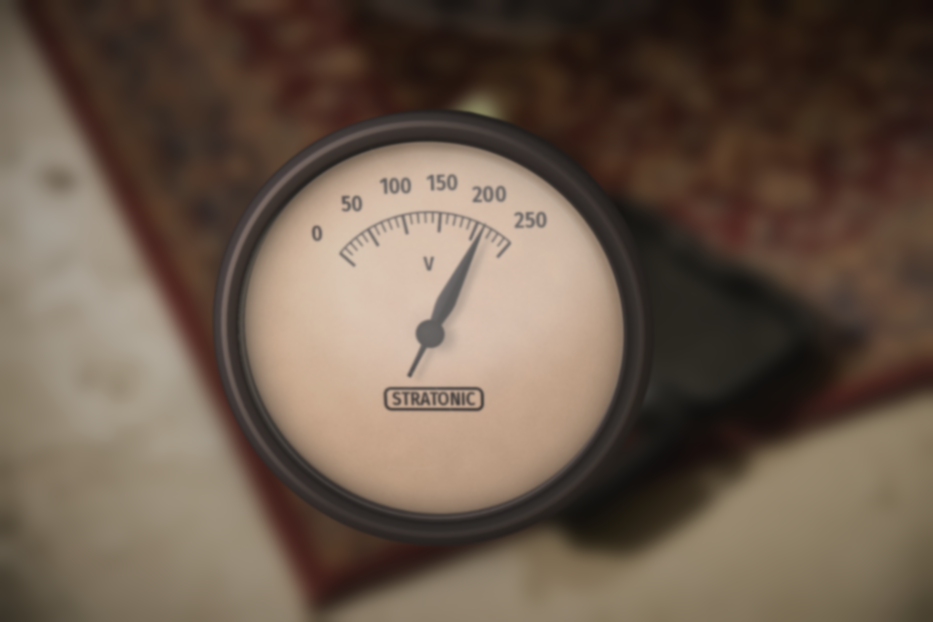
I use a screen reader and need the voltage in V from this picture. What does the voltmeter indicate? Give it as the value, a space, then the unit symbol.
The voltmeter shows 210 V
